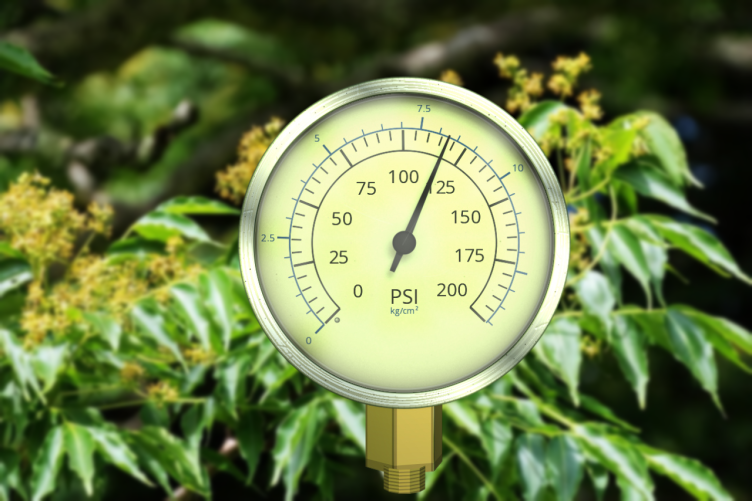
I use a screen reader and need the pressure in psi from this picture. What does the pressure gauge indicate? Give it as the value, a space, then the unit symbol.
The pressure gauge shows 117.5 psi
